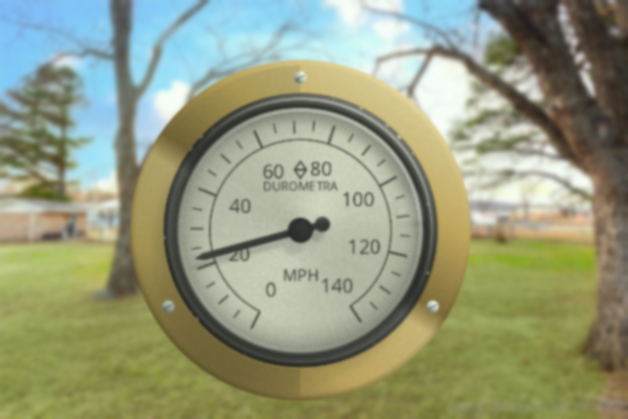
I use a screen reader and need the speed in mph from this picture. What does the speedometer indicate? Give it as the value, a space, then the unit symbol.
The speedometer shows 22.5 mph
